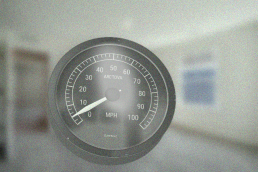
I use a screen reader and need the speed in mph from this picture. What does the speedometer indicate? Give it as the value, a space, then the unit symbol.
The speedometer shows 4 mph
